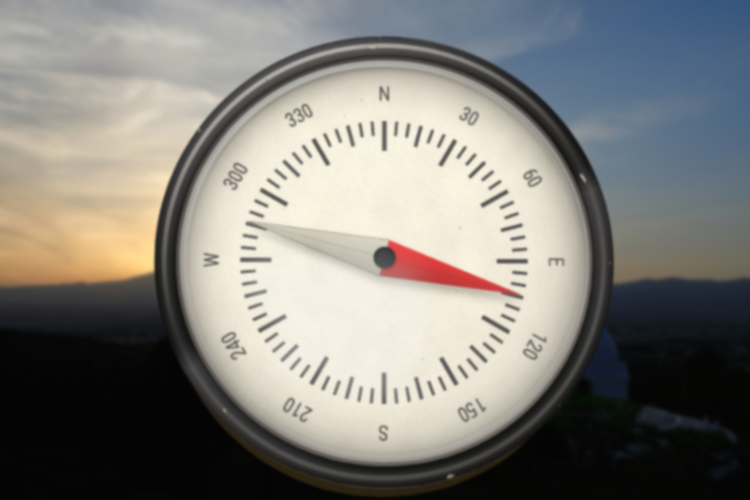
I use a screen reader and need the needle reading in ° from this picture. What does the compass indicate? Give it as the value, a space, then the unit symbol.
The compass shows 105 °
